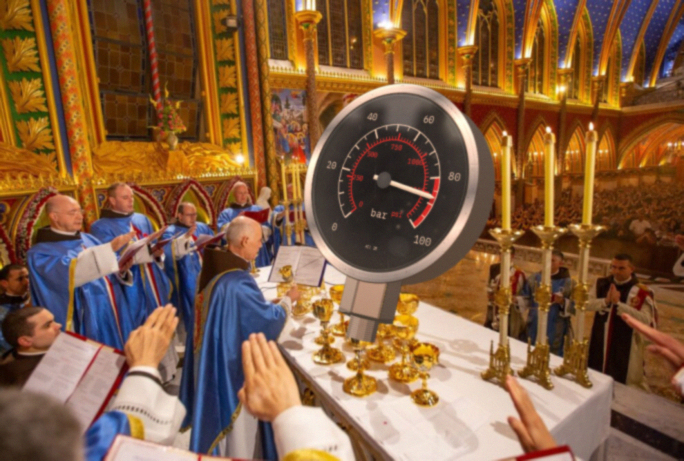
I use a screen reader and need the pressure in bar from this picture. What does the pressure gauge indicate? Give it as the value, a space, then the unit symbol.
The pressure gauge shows 87.5 bar
